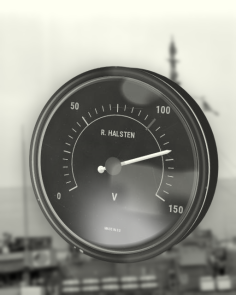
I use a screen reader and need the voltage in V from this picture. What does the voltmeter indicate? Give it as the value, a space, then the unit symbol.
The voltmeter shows 120 V
